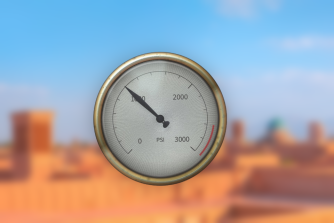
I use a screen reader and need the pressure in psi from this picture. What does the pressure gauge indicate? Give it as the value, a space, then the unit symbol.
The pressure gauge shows 1000 psi
